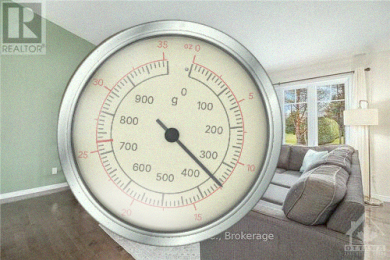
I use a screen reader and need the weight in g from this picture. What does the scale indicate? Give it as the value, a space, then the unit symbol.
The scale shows 350 g
